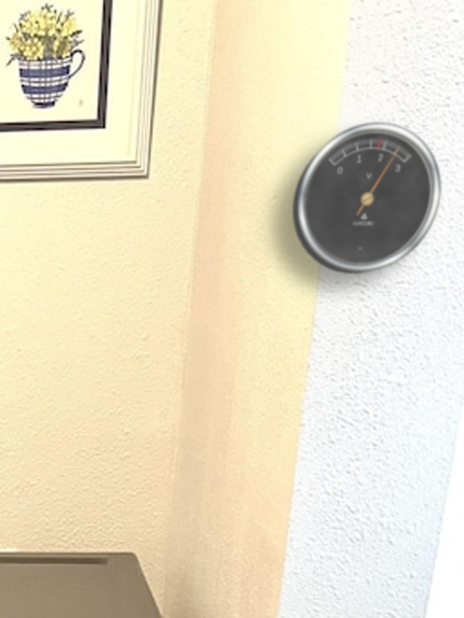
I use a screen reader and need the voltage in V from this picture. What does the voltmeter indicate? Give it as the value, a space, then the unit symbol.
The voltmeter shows 2.5 V
